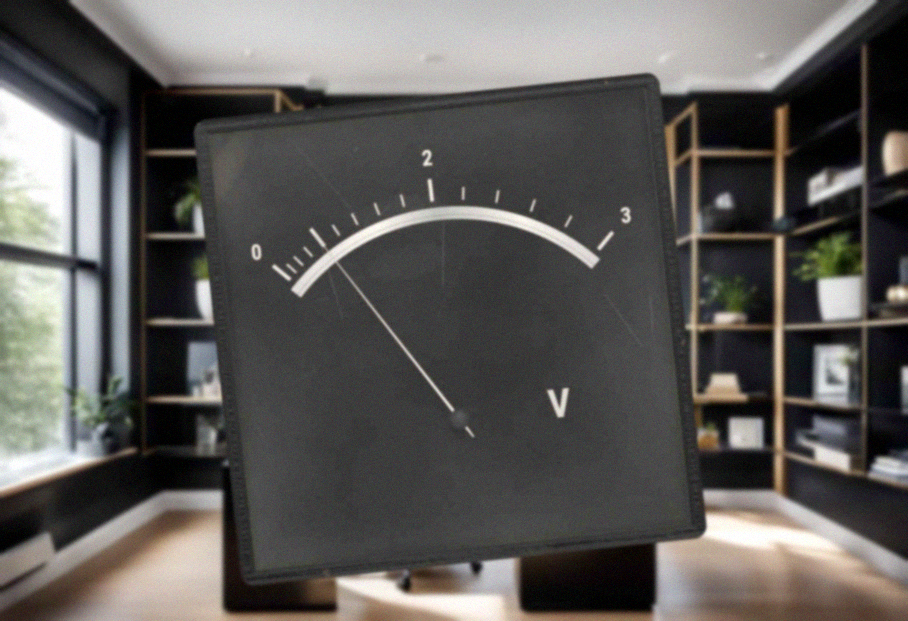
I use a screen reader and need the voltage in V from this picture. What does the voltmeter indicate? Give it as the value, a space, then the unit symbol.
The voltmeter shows 1 V
